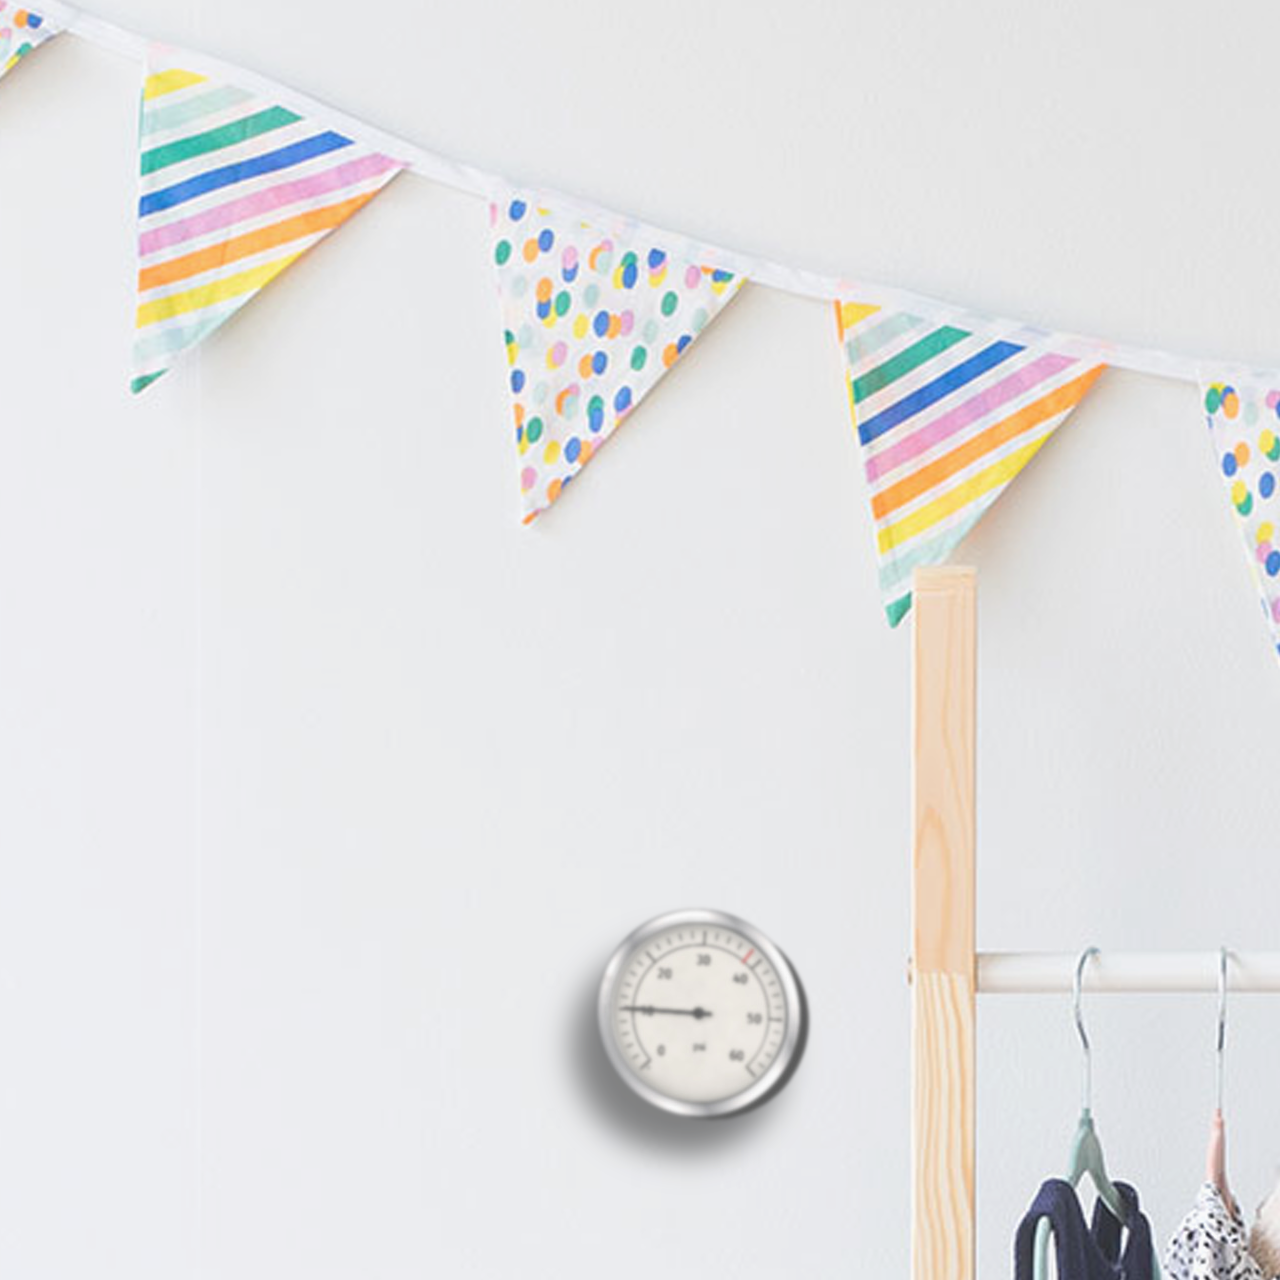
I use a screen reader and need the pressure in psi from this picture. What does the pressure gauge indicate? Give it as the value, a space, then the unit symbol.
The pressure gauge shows 10 psi
